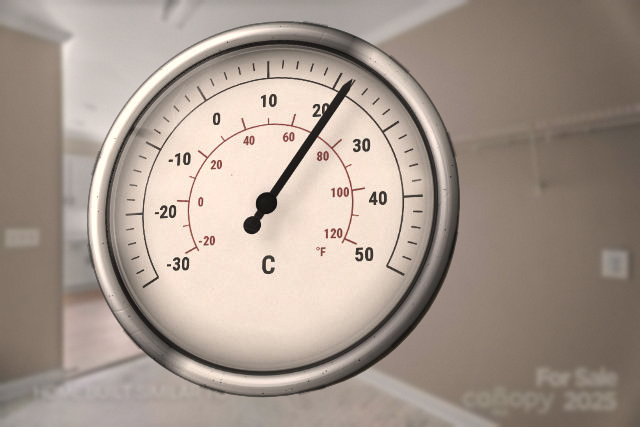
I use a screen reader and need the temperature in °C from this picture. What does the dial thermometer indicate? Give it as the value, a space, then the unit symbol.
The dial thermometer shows 22 °C
